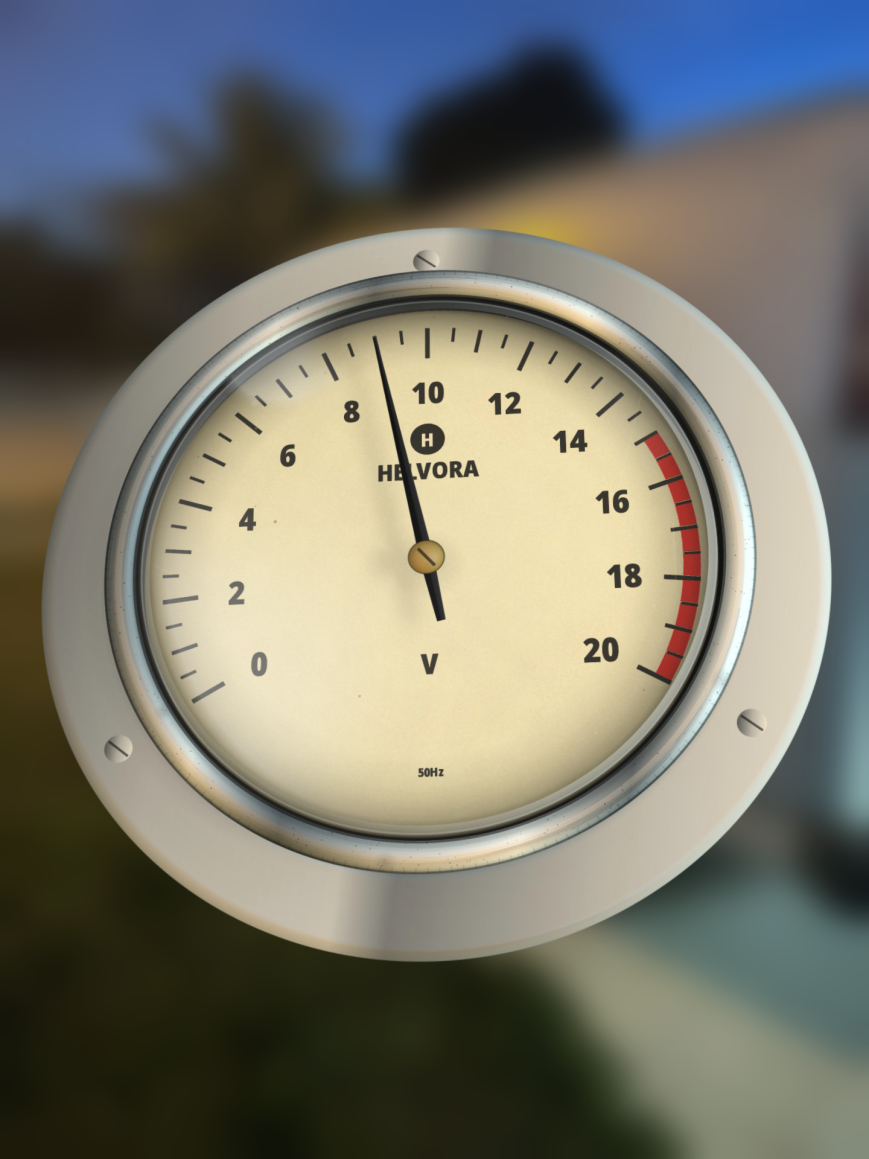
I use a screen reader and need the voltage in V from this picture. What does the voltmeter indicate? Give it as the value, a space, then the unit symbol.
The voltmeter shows 9 V
